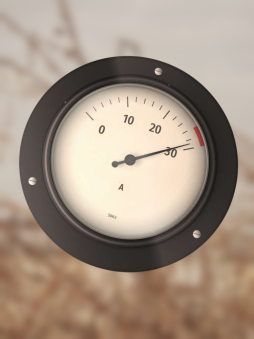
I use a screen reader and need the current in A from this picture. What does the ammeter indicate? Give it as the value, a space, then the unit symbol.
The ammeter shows 29 A
